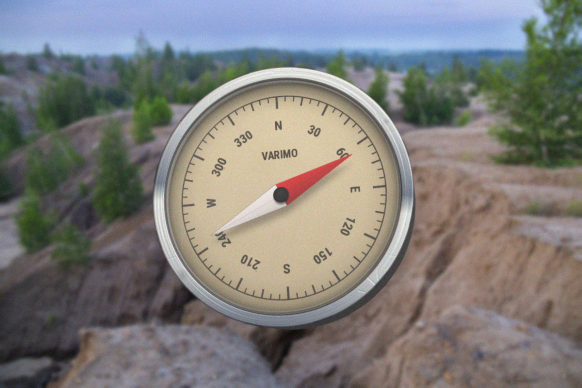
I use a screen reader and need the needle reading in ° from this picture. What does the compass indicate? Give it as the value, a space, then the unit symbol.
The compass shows 65 °
